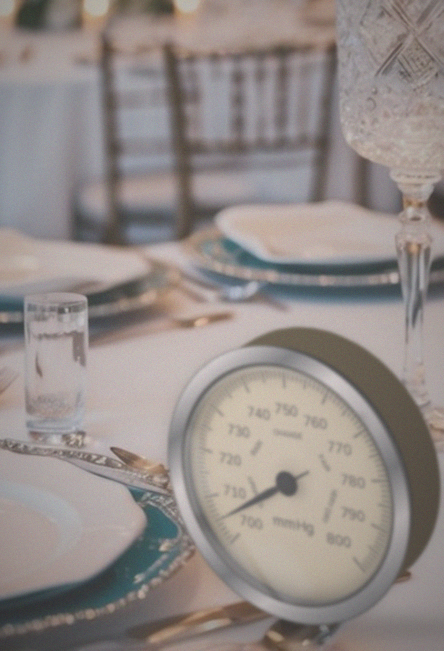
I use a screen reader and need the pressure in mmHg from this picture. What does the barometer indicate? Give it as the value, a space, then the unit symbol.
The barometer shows 705 mmHg
